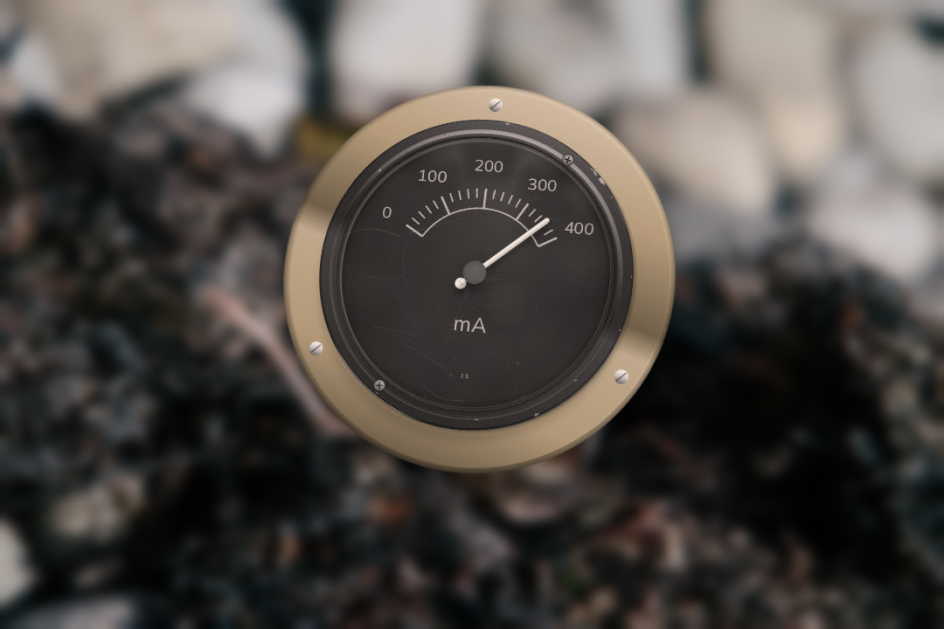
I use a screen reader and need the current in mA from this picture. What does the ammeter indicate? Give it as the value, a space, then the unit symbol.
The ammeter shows 360 mA
